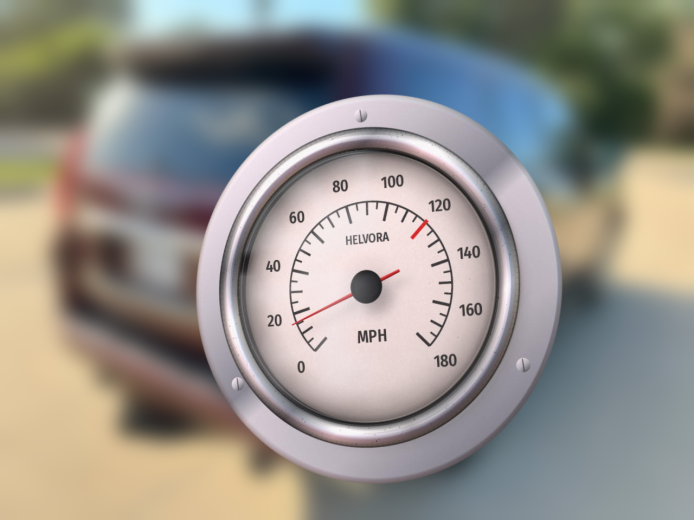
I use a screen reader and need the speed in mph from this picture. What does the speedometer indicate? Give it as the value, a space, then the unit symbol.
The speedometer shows 15 mph
